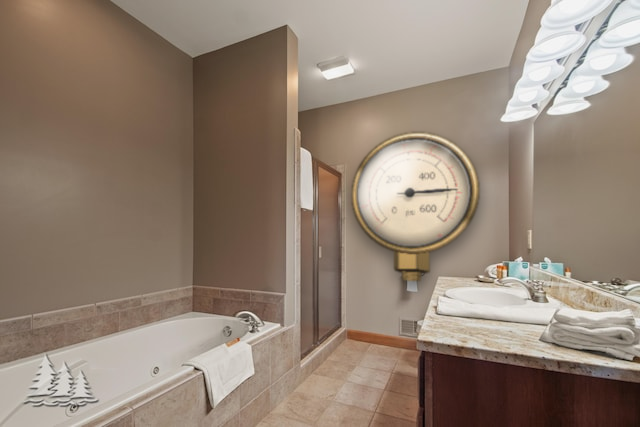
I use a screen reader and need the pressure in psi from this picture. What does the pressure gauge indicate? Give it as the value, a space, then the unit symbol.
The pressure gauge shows 500 psi
